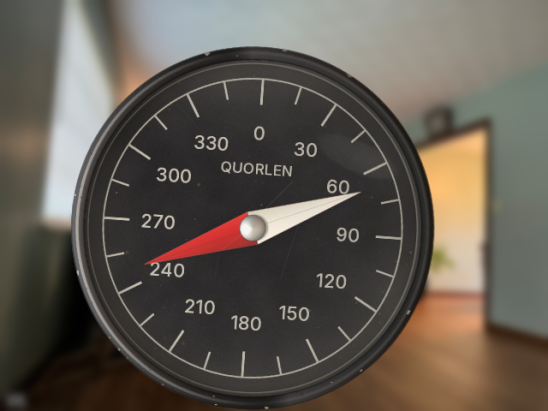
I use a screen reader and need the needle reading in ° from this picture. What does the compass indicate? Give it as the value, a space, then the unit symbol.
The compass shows 247.5 °
